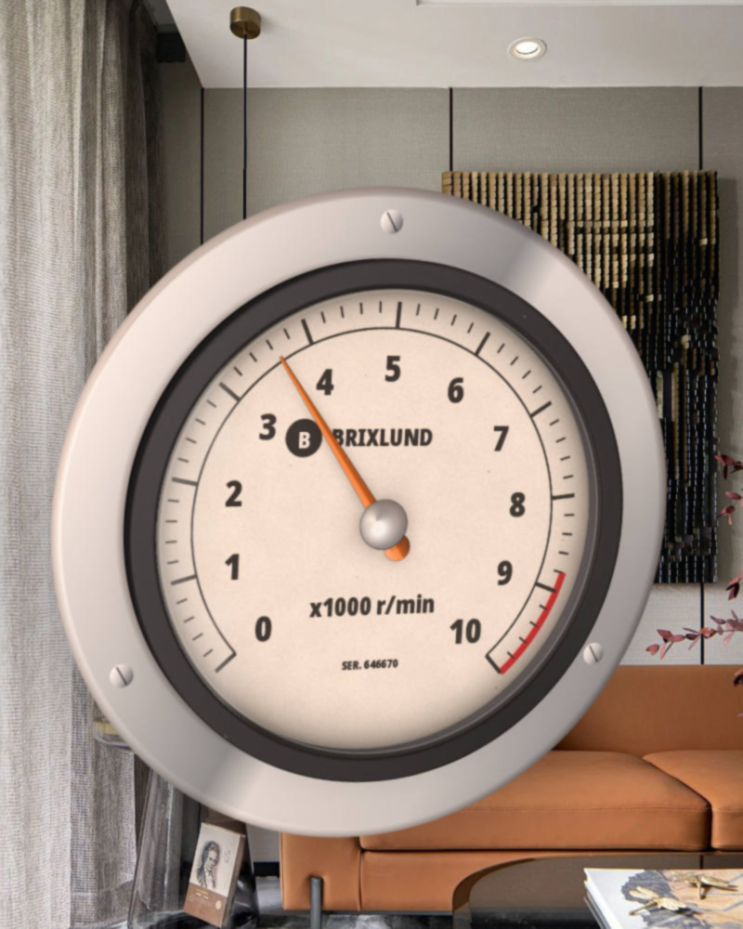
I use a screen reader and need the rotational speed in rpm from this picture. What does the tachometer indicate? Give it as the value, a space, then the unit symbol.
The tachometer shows 3600 rpm
